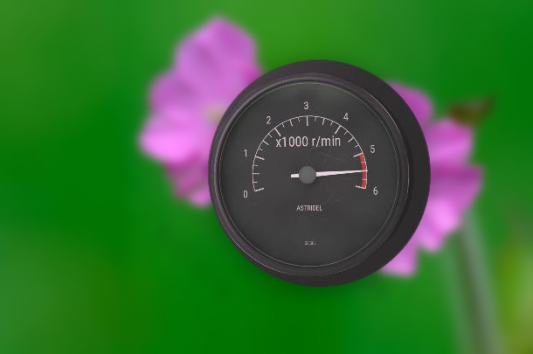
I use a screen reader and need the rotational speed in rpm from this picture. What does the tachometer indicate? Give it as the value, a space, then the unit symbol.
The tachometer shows 5500 rpm
